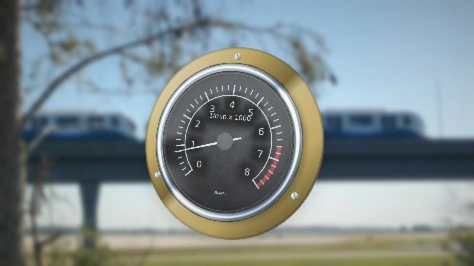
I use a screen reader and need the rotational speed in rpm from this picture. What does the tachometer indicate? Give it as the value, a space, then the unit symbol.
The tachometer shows 800 rpm
